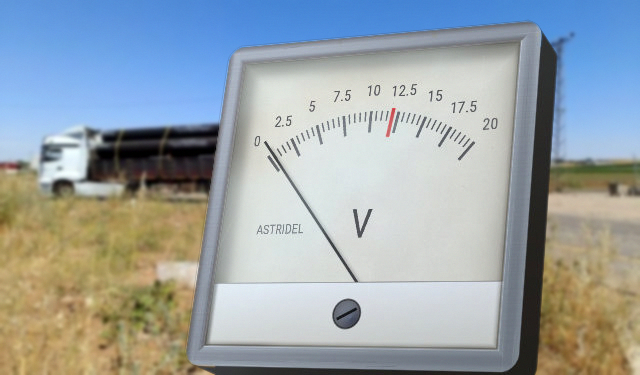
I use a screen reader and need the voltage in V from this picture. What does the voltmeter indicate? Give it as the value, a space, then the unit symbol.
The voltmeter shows 0.5 V
